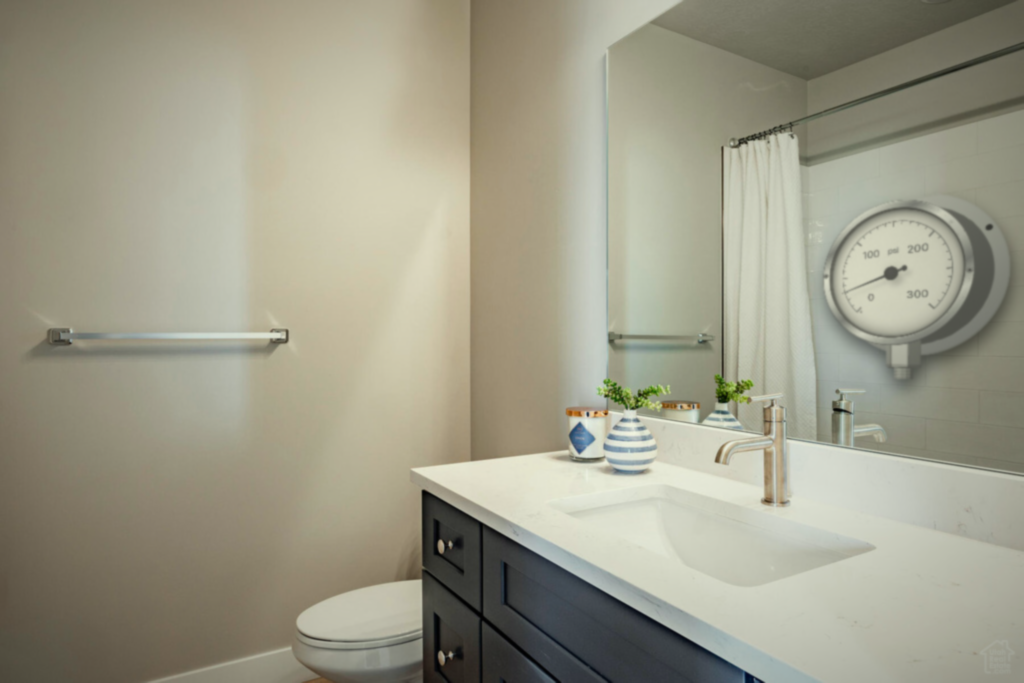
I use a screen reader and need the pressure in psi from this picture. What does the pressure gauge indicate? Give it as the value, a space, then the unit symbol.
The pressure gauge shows 30 psi
